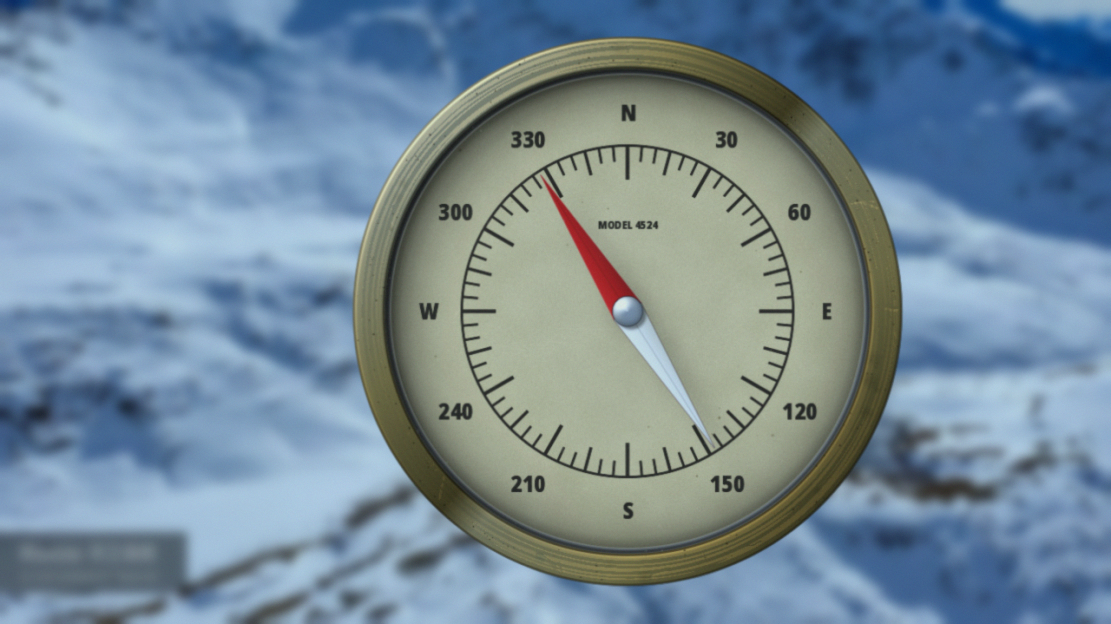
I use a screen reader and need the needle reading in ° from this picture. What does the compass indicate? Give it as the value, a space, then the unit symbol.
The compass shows 327.5 °
